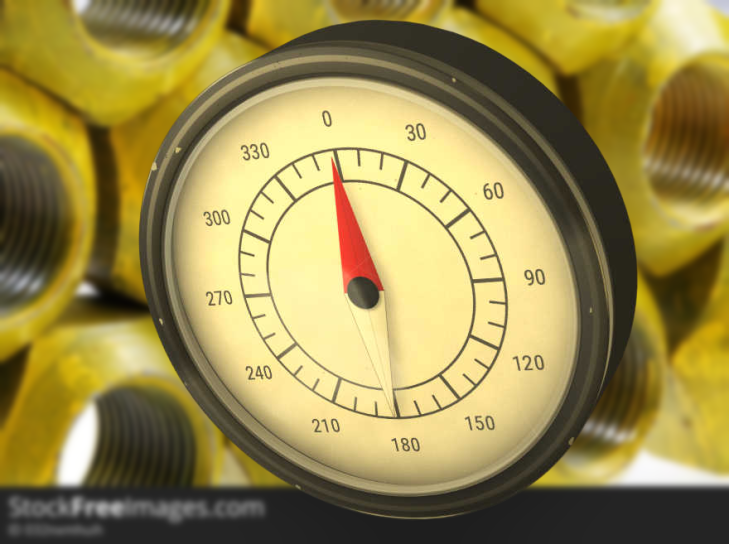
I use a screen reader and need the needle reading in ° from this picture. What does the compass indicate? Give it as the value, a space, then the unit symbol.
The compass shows 0 °
